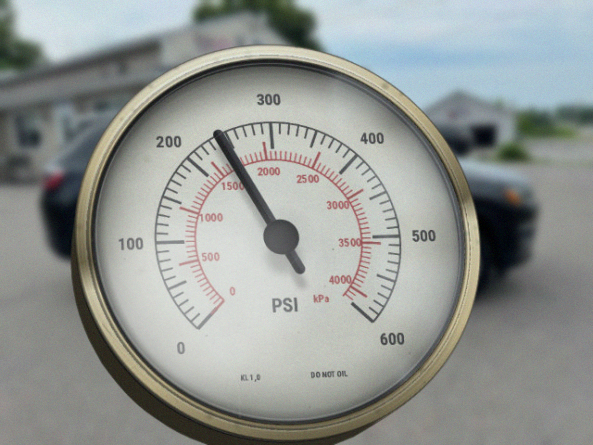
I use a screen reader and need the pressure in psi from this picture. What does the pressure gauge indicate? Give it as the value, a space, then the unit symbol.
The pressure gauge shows 240 psi
